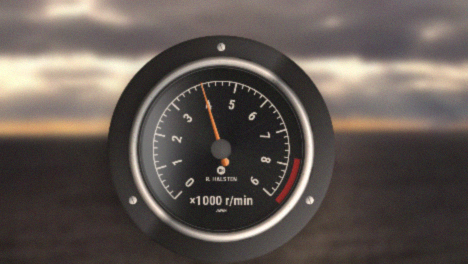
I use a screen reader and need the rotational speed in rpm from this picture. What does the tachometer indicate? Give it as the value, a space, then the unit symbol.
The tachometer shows 4000 rpm
